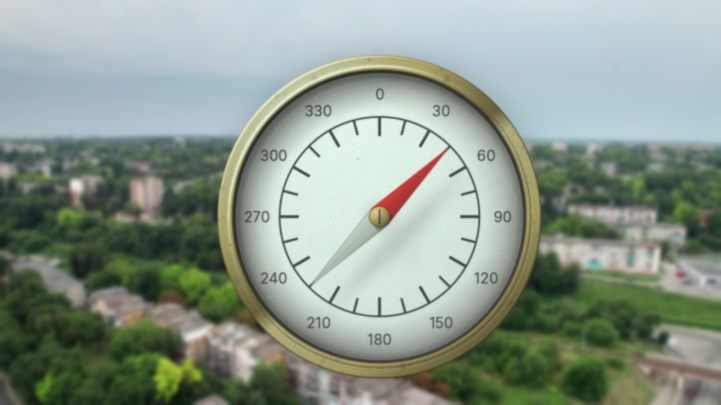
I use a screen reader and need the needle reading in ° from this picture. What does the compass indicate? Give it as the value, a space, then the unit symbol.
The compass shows 45 °
